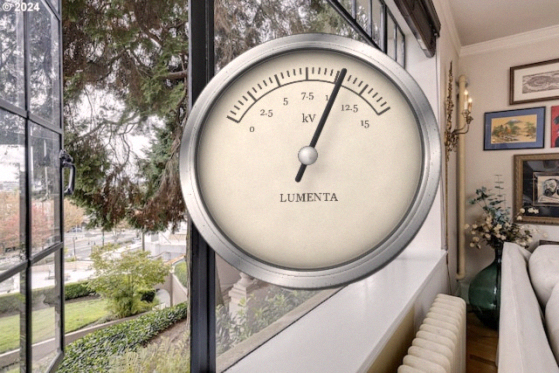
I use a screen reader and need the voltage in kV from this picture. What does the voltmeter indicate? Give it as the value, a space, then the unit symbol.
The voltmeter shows 10.5 kV
